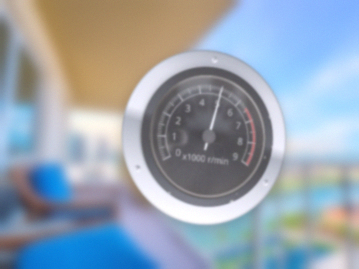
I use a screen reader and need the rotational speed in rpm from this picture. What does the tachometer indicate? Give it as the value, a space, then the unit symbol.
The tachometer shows 5000 rpm
